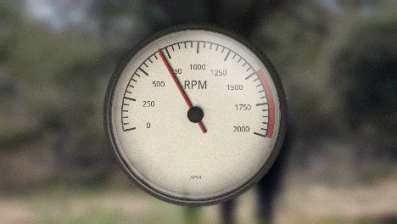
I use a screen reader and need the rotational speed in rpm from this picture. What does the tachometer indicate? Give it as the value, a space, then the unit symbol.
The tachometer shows 700 rpm
